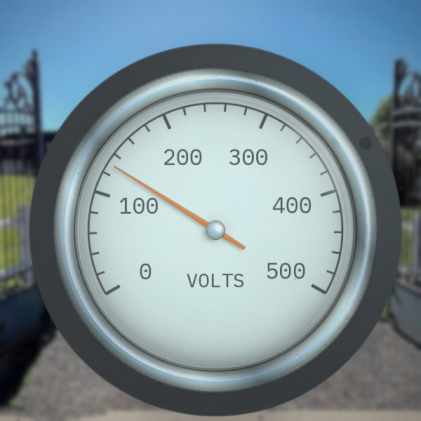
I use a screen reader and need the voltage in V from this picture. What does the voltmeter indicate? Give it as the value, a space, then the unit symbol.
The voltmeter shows 130 V
